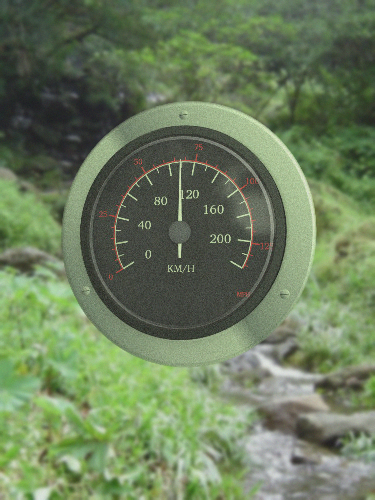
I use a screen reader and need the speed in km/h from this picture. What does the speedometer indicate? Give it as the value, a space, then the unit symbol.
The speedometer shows 110 km/h
